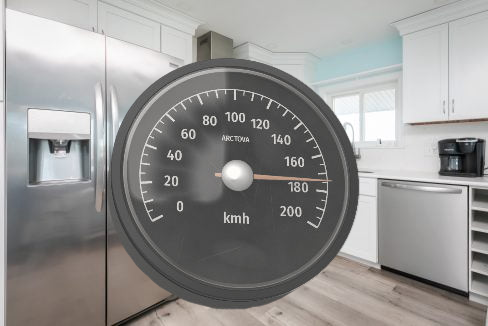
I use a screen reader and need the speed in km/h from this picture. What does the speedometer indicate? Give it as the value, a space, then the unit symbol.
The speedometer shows 175 km/h
